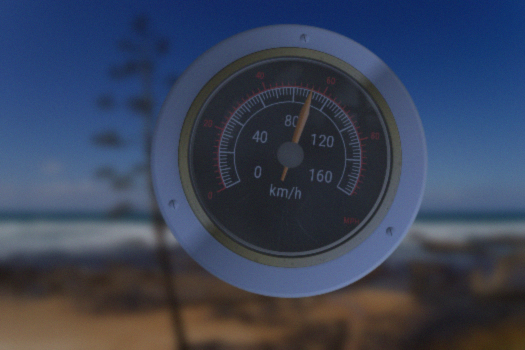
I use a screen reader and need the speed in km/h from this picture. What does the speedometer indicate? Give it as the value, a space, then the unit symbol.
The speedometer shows 90 km/h
